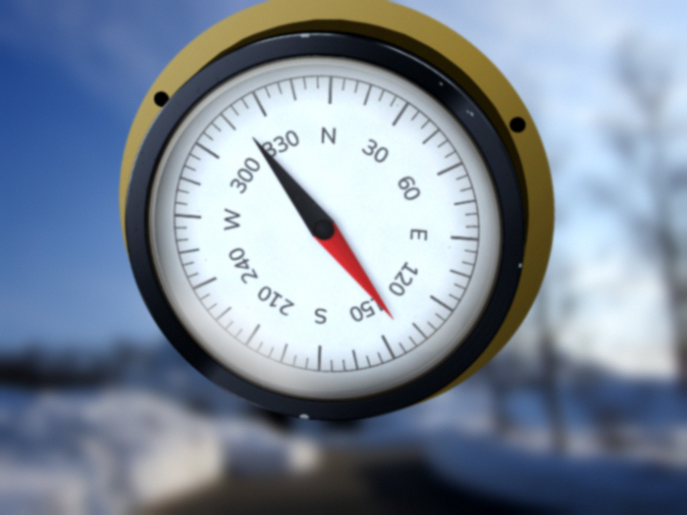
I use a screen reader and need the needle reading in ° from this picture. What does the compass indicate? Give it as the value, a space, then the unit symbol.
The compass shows 140 °
